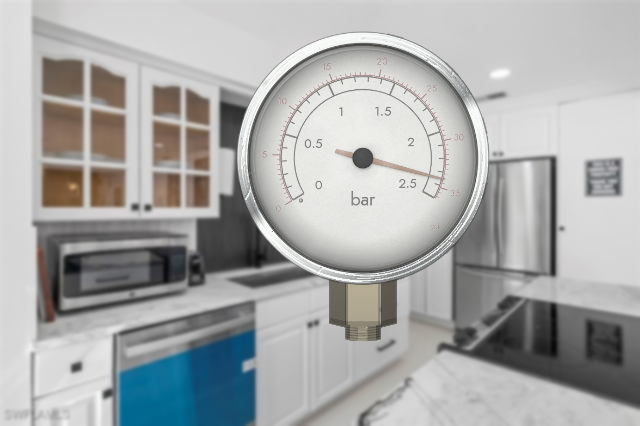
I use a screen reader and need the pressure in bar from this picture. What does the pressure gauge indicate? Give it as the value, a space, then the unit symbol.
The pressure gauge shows 2.35 bar
